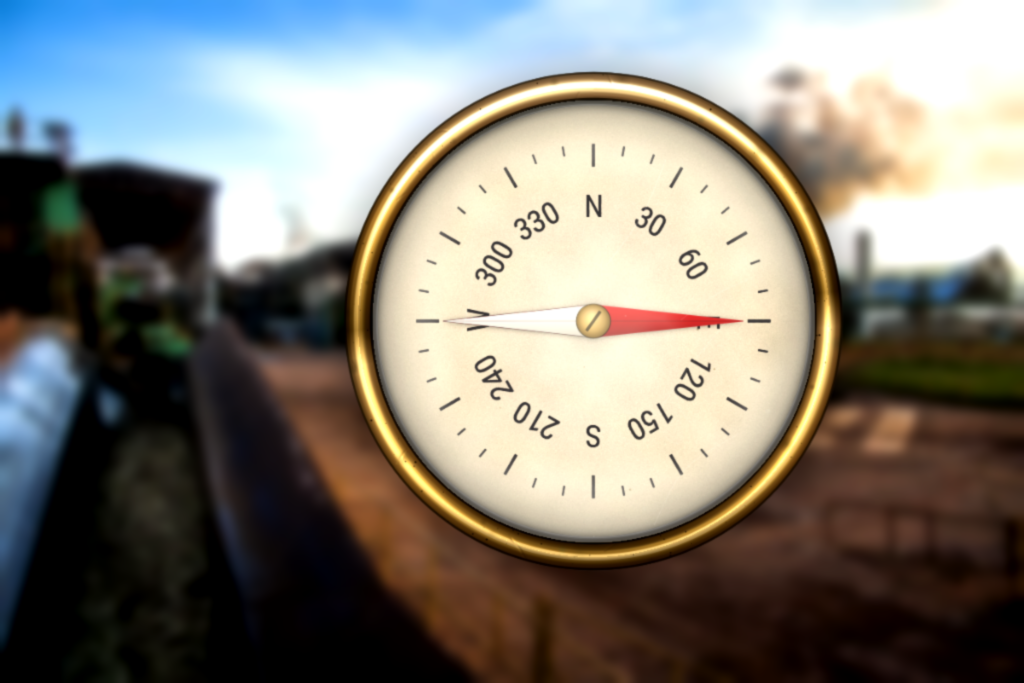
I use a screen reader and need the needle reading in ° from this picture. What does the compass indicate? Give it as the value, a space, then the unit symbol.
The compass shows 90 °
